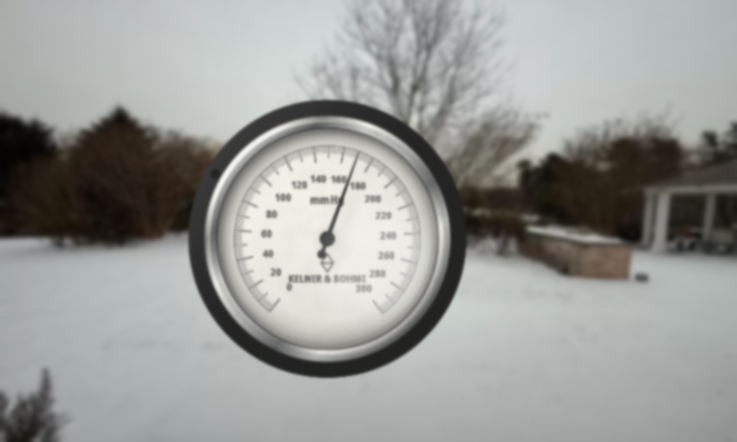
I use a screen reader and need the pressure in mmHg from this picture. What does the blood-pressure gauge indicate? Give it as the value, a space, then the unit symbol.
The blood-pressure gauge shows 170 mmHg
